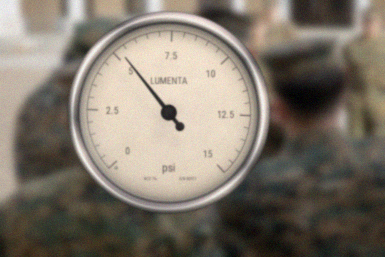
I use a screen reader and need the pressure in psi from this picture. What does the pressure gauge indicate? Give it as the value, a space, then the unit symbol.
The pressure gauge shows 5.25 psi
